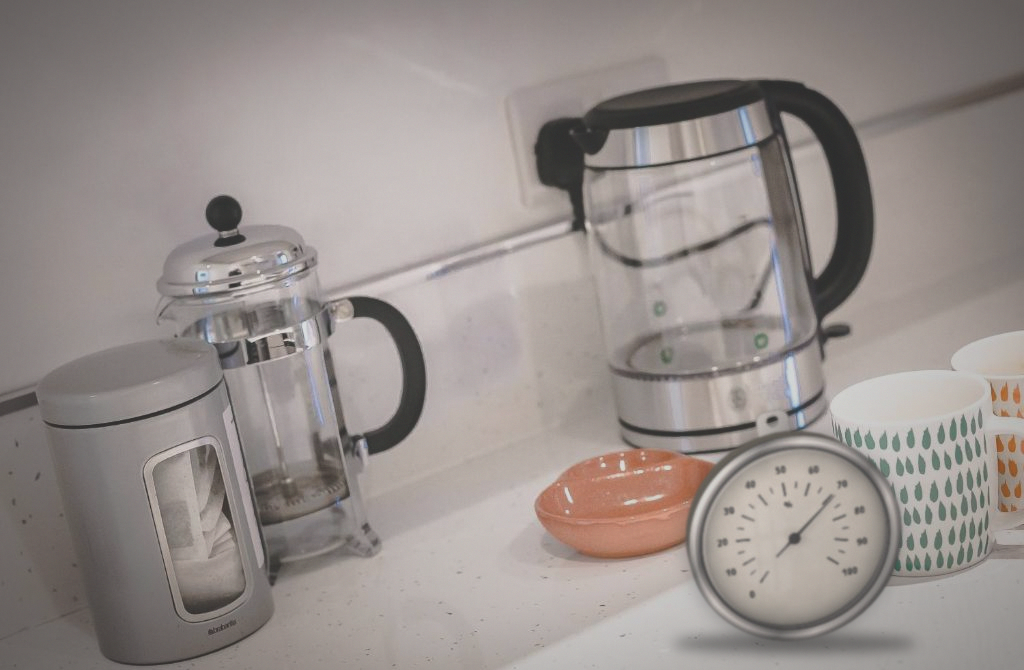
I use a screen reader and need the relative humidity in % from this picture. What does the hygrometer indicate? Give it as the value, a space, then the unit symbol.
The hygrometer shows 70 %
